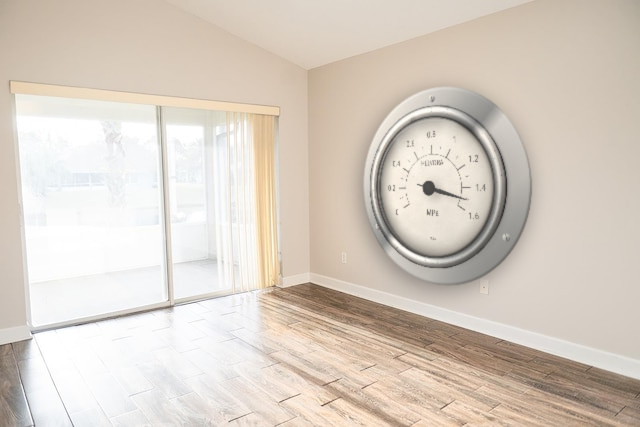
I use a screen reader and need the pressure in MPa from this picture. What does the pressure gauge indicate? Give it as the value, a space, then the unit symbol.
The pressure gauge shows 1.5 MPa
